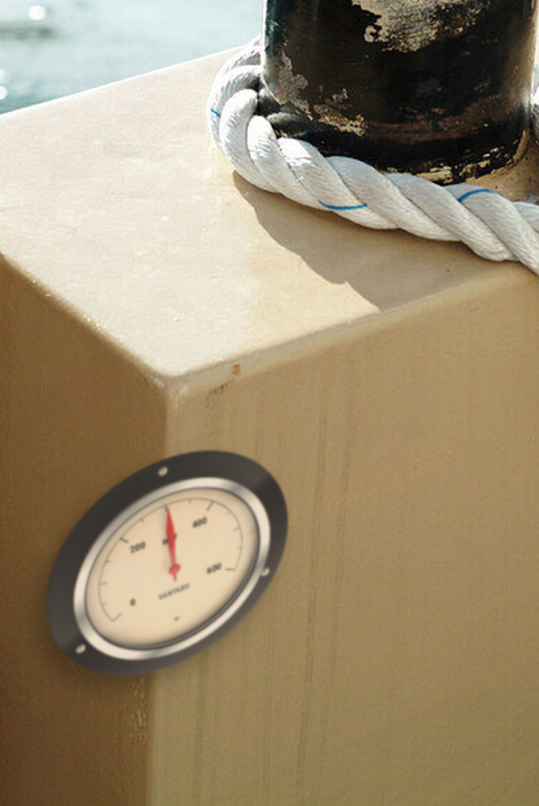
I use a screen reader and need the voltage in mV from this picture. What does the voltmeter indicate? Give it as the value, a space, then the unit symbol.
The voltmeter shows 300 mV
